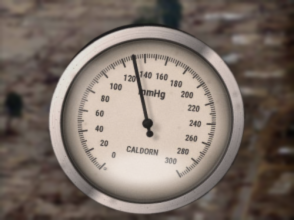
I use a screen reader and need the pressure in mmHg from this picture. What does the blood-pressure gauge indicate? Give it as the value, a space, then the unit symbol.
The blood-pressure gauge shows 130 mmHg
